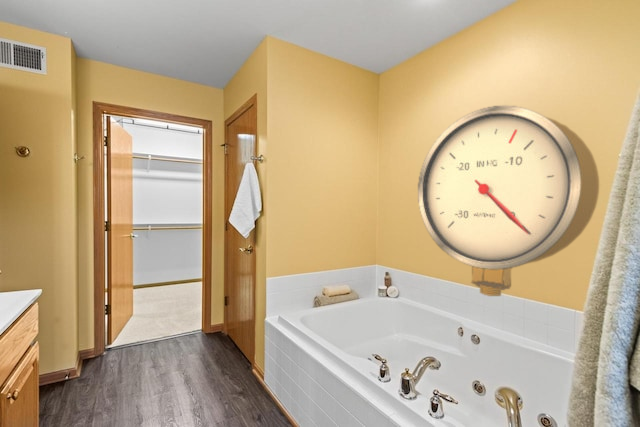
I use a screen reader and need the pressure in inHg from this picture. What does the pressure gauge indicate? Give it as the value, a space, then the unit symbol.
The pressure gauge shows 0 inHg
